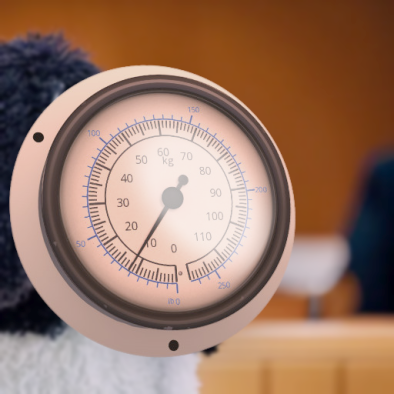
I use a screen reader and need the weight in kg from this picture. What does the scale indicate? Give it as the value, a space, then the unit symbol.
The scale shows 12 kg
